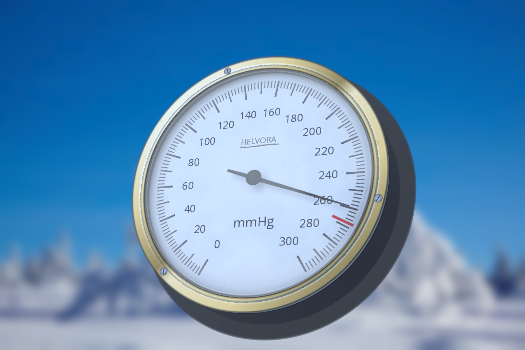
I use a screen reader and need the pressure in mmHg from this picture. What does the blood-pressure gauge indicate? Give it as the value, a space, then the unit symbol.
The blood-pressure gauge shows 260 mmHg
